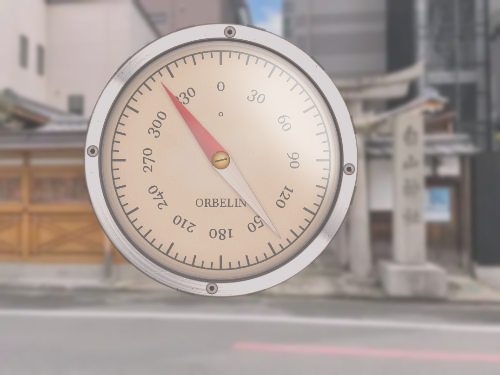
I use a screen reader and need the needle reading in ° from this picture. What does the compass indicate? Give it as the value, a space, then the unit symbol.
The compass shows 322.5 °
